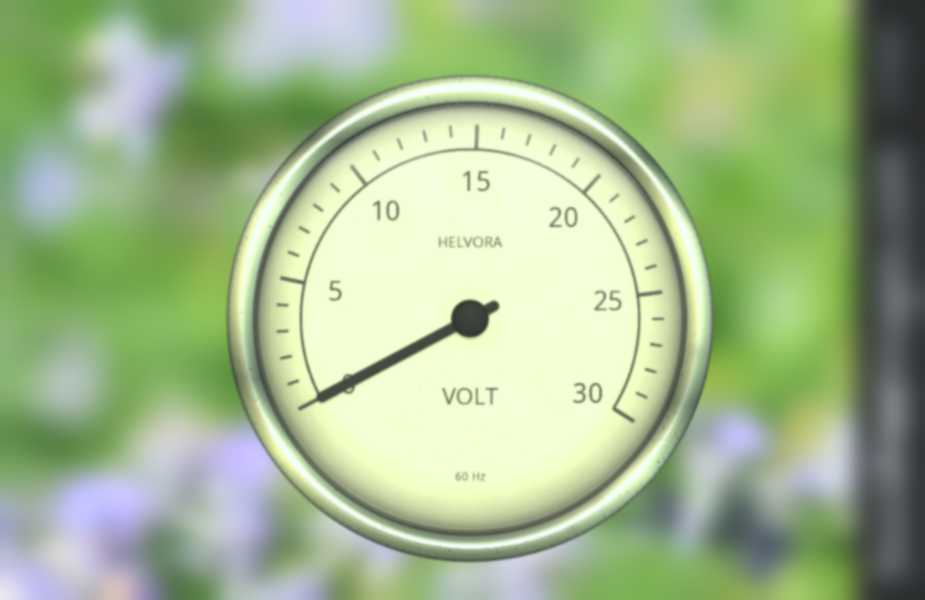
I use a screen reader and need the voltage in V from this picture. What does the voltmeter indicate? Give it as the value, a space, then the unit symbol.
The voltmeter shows 0 V
